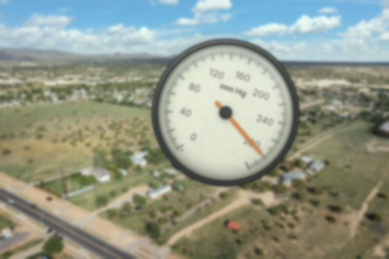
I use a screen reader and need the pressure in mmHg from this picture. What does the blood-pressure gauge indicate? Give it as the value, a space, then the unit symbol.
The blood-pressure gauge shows 280 mmHg
